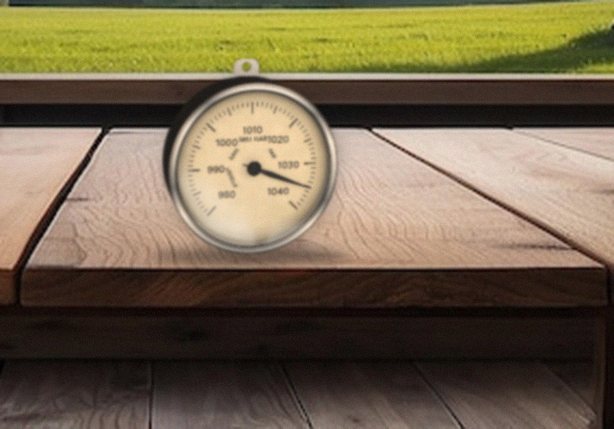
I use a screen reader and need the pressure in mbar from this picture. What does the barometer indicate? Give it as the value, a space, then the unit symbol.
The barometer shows 1035 mbar
